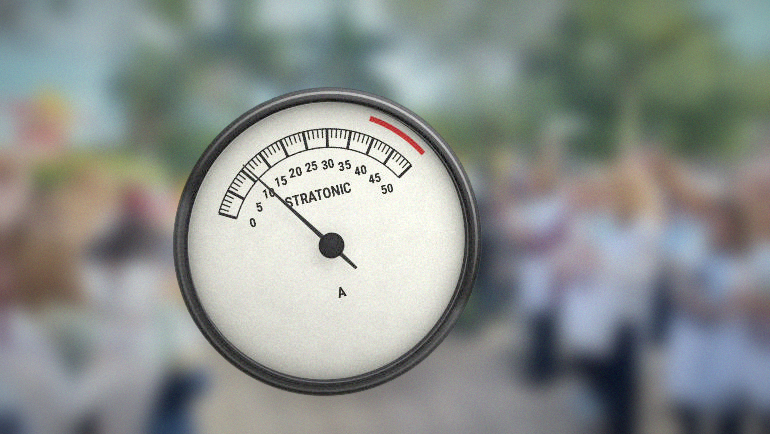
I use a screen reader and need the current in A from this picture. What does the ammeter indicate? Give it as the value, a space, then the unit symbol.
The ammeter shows 11 A
